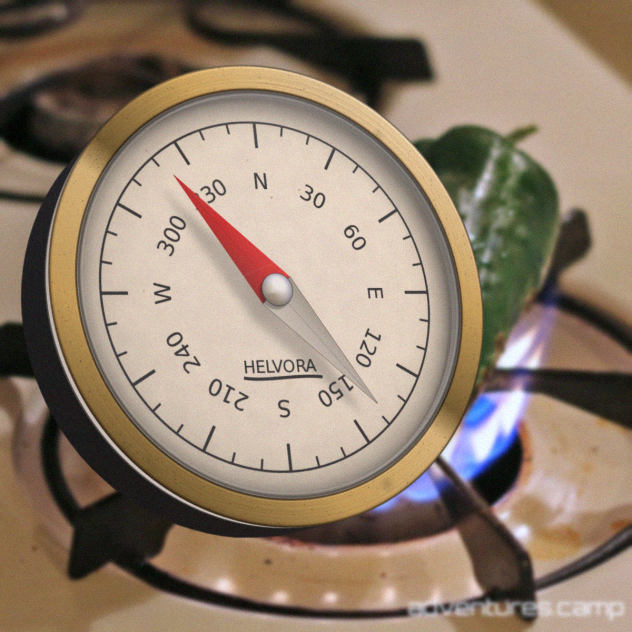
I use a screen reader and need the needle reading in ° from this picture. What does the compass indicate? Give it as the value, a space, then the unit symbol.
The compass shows 320 °
